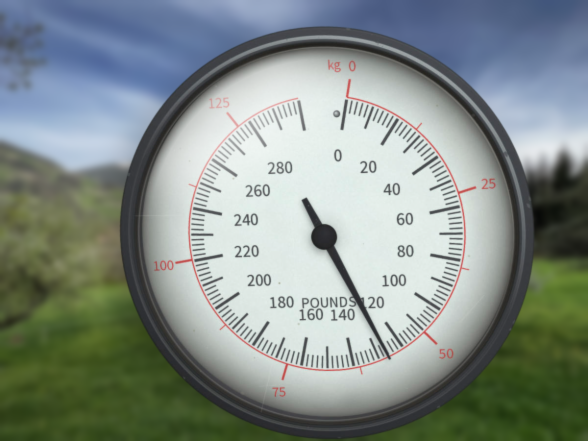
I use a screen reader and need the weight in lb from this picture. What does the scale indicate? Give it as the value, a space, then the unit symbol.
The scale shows 126 lb
